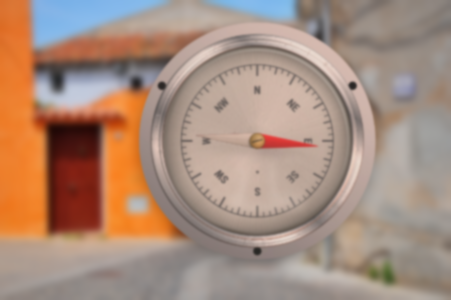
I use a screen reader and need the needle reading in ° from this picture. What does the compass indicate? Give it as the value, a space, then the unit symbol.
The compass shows 95 °
